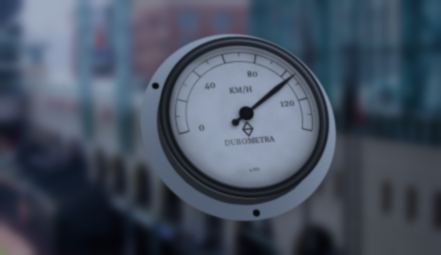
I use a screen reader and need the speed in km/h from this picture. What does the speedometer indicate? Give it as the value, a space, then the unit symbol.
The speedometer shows 105 km/h
